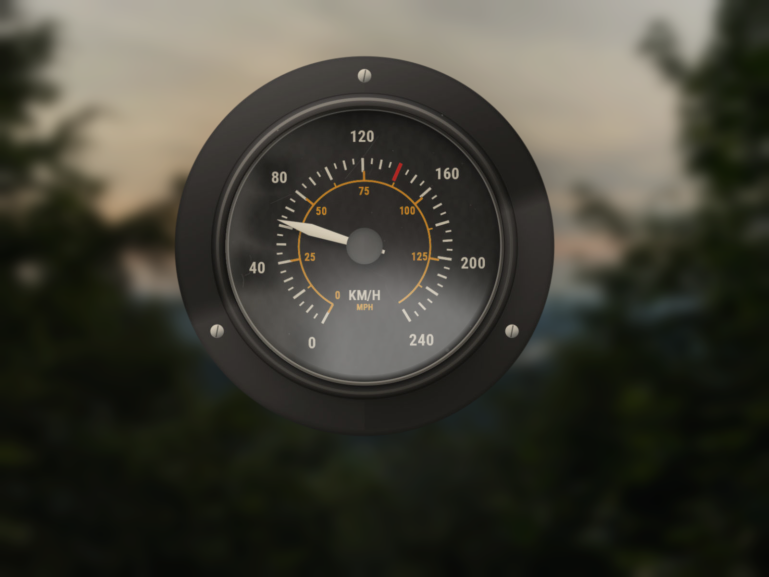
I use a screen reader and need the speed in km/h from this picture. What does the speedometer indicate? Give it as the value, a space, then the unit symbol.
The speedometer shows 62.5 km/h
